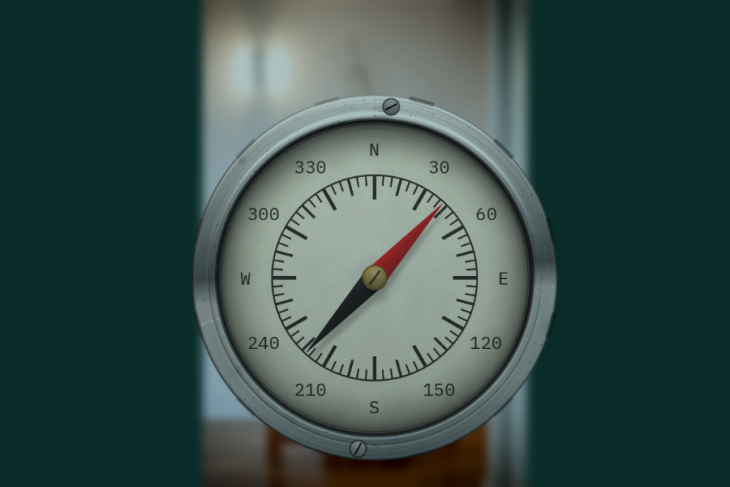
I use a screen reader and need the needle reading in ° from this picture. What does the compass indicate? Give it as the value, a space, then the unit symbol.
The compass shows 42.5 °
